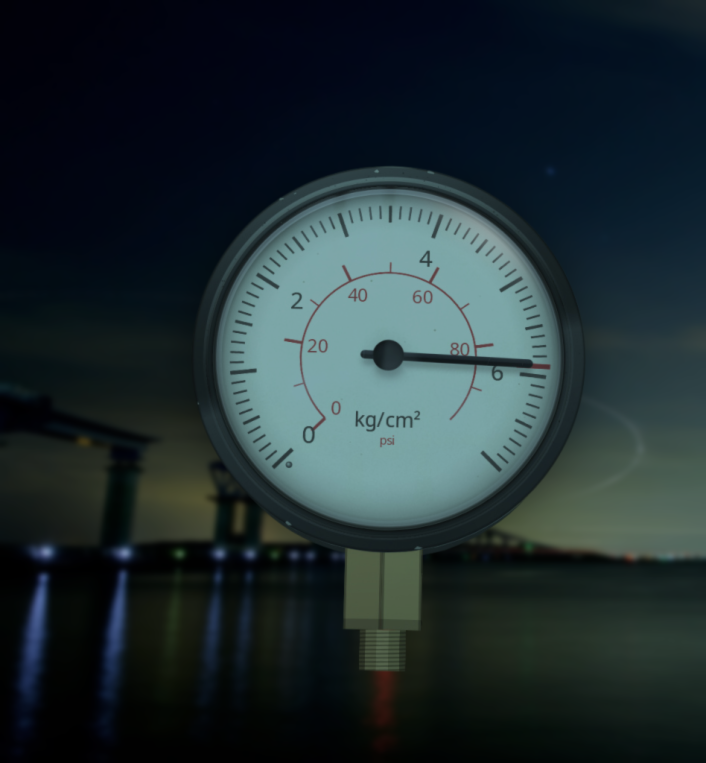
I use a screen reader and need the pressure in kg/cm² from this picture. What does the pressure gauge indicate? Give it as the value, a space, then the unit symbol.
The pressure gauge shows 5.9 kg/cm²
